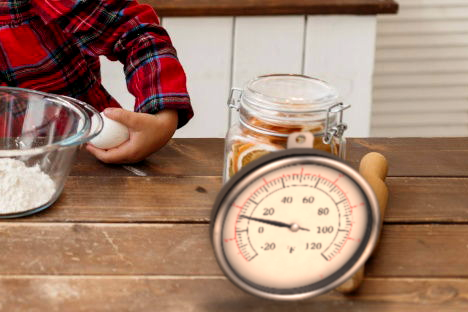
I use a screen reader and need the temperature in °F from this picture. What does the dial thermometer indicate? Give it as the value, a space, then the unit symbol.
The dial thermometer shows 10 °F
